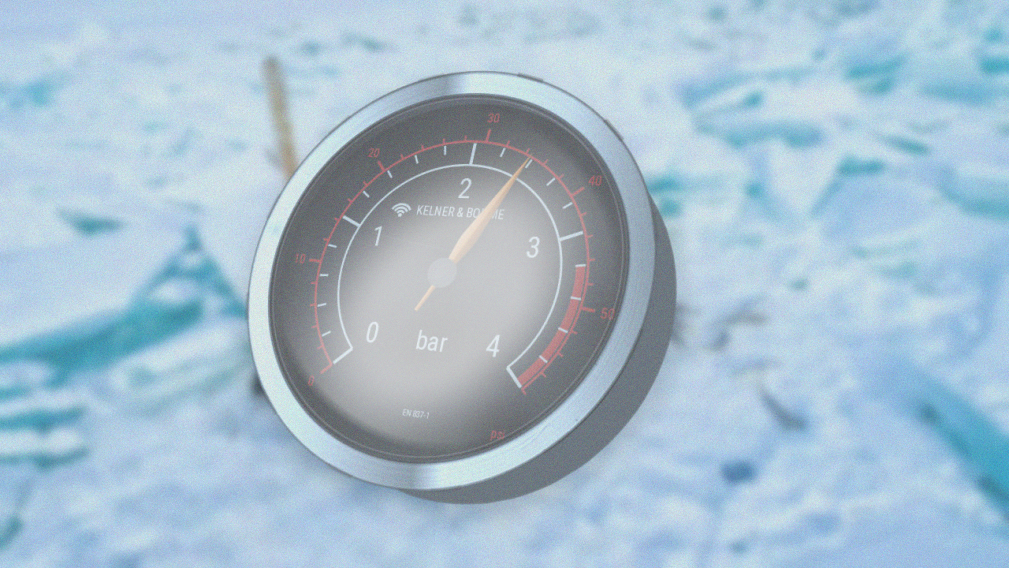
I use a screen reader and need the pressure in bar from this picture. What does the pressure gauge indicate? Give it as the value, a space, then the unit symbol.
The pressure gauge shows 2.4 bar
